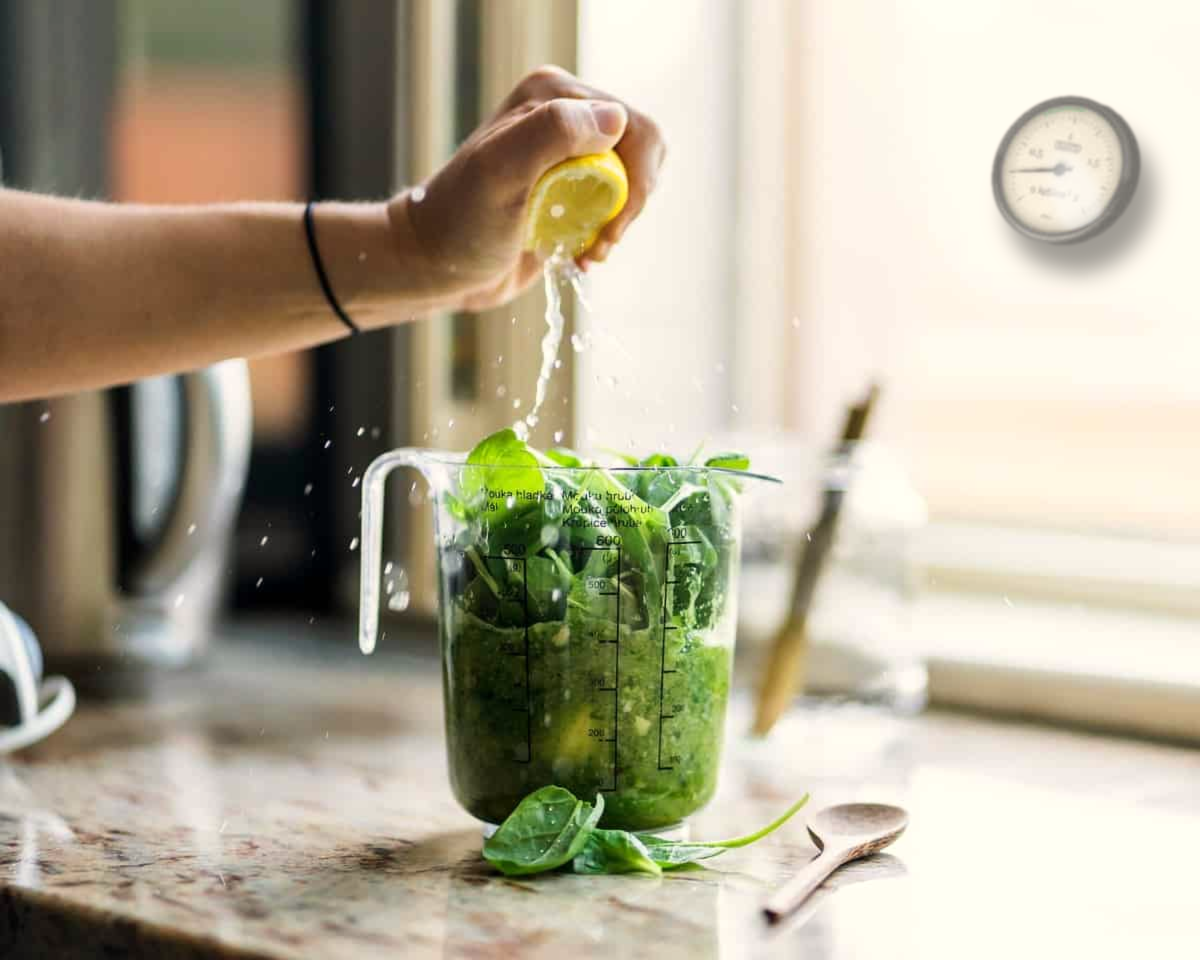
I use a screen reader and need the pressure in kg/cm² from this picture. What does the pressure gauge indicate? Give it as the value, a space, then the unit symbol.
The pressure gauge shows 0.25 kg/cm²
